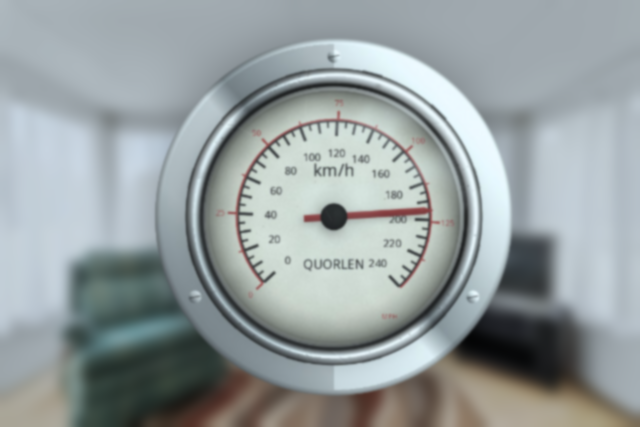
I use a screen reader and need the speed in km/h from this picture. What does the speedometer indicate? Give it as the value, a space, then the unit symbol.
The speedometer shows 195 km/h
